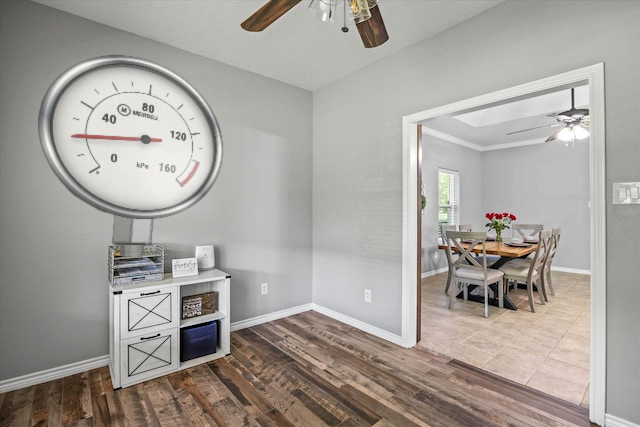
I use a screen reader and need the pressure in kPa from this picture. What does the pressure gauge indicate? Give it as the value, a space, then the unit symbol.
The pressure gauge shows 20 kPa
